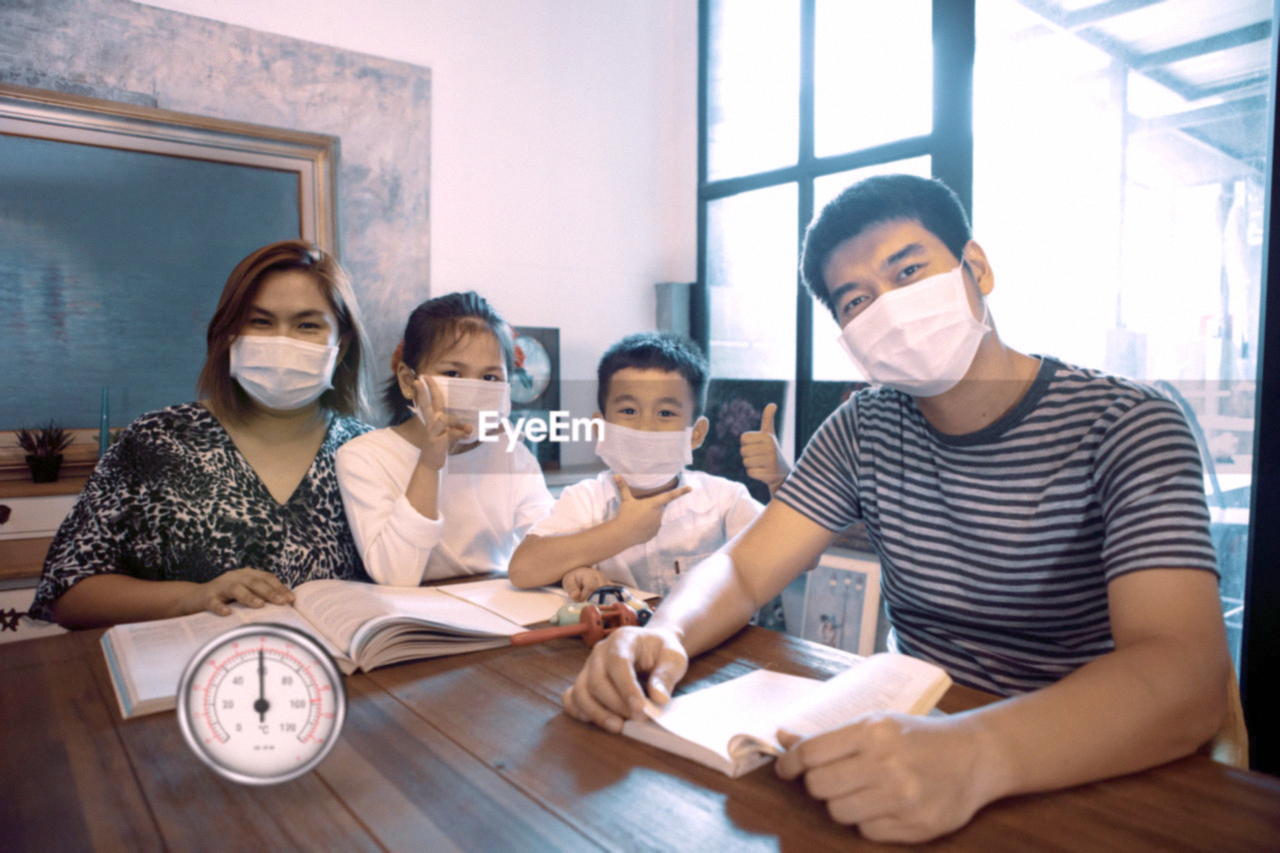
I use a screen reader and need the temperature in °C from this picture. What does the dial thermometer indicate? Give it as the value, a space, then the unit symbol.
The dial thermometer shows 60 °C
